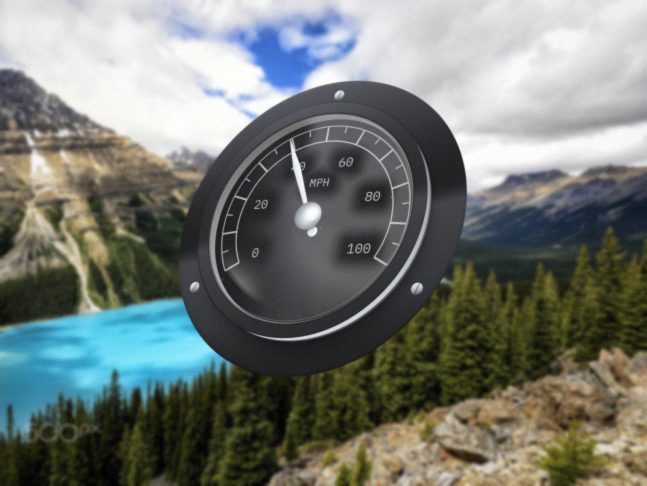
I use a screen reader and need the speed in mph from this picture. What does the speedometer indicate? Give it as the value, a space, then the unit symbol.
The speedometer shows 40 mph
